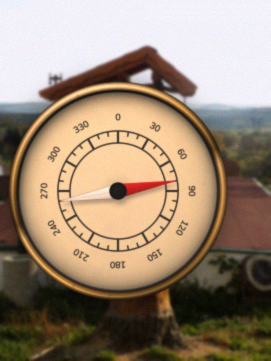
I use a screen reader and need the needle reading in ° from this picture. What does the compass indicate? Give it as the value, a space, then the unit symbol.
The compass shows 80 °
